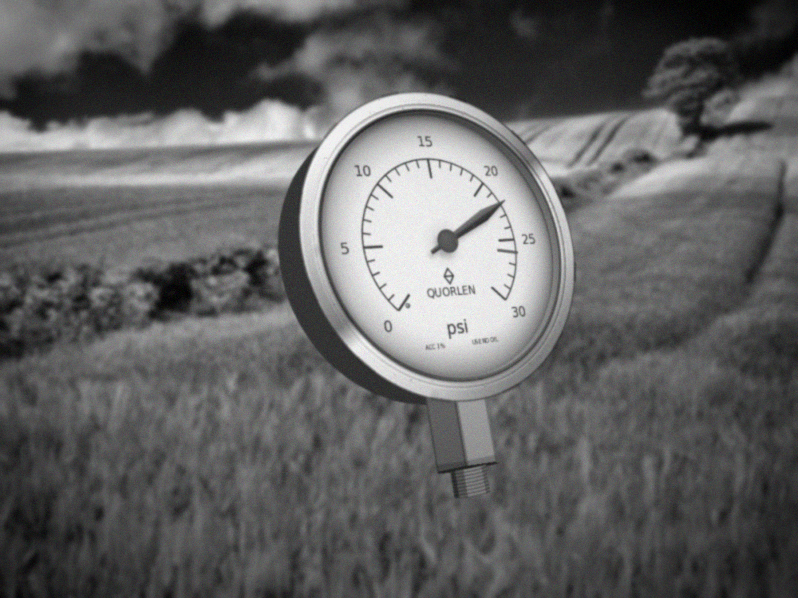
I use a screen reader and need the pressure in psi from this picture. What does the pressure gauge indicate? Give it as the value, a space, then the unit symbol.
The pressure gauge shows 22 psi
